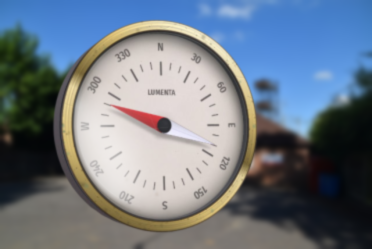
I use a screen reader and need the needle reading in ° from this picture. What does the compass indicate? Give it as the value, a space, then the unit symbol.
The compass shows 290 °
